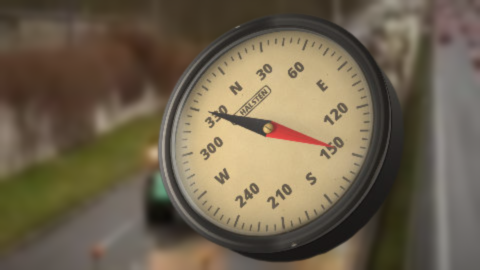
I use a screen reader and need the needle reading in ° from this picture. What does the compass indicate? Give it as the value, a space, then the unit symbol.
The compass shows 150 °
